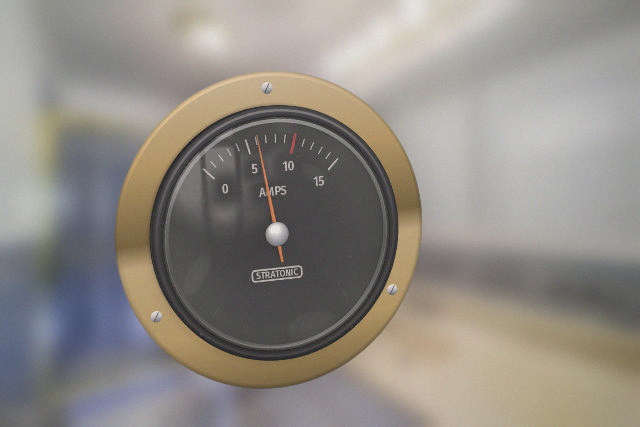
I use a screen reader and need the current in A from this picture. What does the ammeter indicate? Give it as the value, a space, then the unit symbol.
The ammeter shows 6 A
